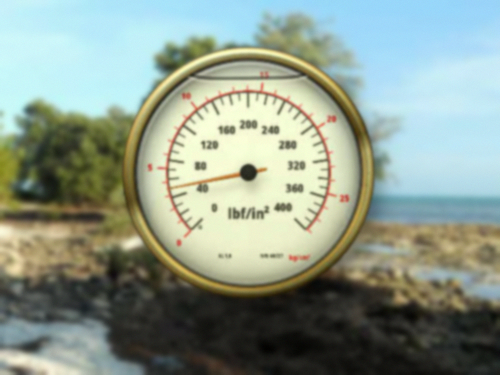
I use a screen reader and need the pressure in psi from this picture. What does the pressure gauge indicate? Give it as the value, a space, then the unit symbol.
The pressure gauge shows 50 psi
